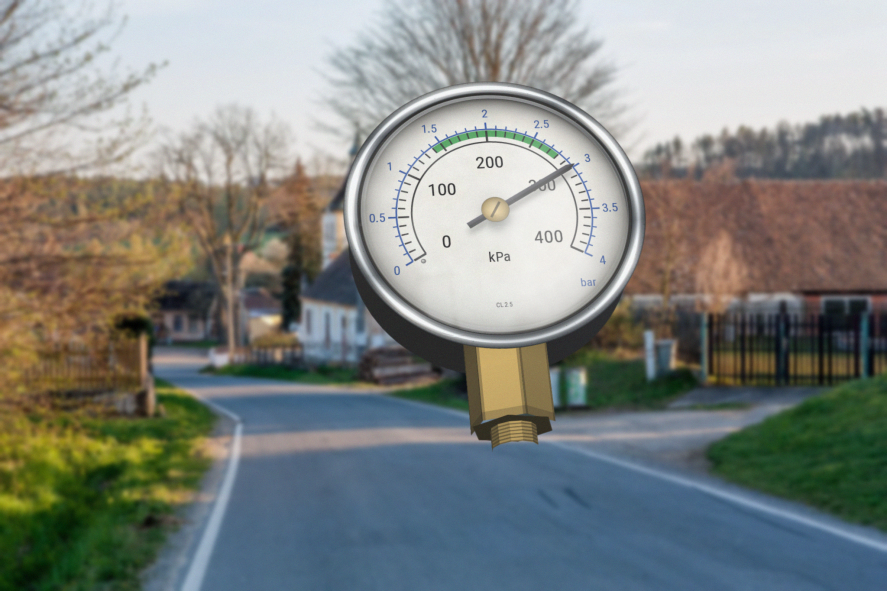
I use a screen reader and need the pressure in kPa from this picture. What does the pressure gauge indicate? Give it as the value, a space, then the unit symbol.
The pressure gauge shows 300 kPa
